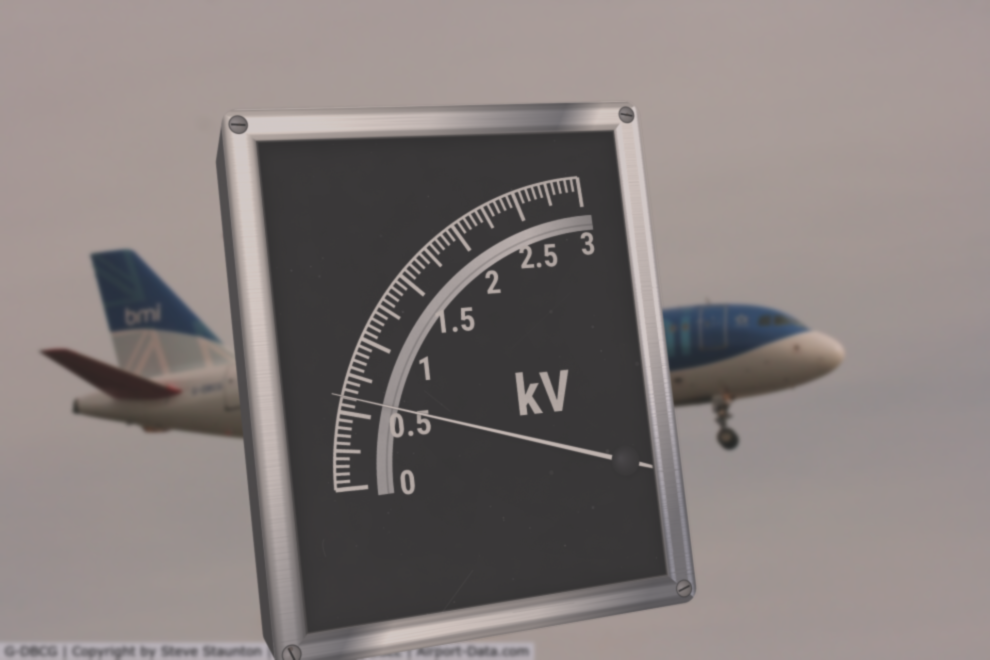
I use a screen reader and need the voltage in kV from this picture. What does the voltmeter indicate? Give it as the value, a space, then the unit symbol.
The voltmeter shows 0.6 kV
